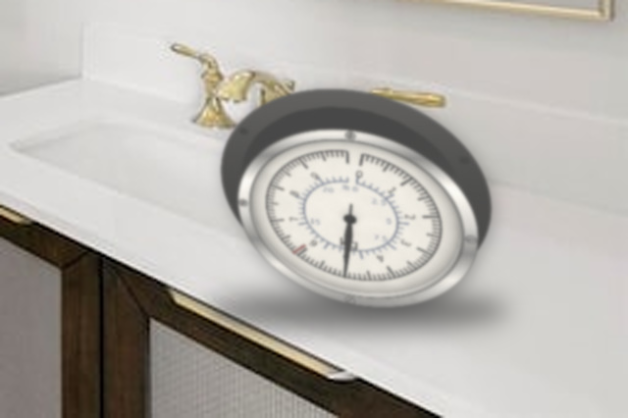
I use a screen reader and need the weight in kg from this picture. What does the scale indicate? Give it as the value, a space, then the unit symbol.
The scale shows 5 kg
